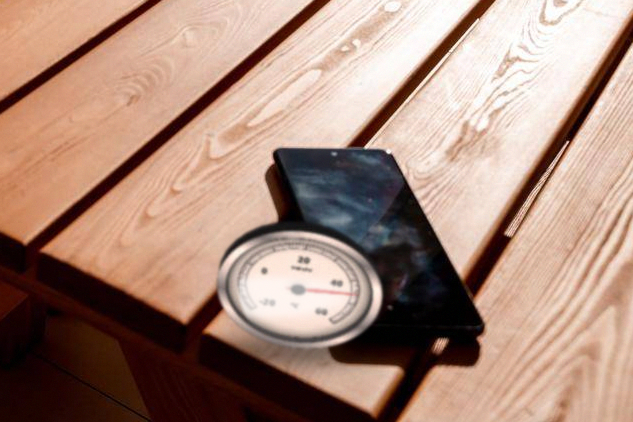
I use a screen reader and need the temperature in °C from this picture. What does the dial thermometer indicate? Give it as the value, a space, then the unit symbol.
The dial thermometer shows 45 °C
